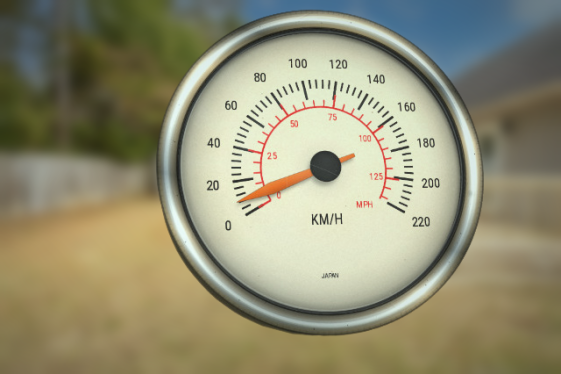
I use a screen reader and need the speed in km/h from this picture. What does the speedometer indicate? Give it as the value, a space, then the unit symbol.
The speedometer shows 8 km/h
